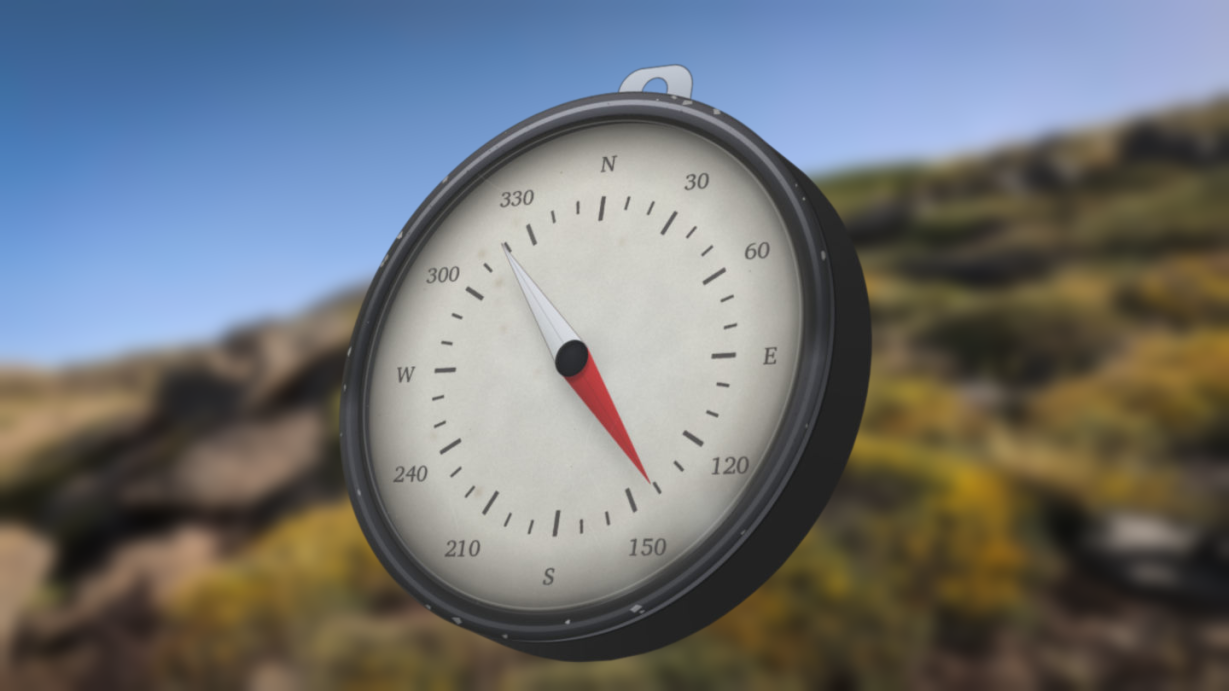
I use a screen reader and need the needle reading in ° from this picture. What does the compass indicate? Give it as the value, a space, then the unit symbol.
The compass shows 140 °
